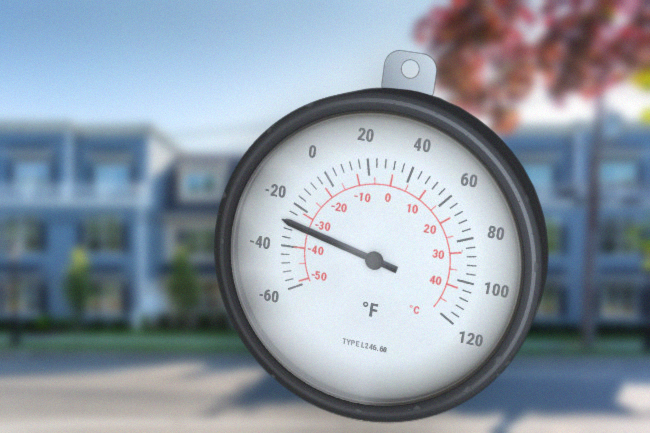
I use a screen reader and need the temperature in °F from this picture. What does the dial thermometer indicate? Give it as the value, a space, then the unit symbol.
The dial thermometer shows -28 °F
